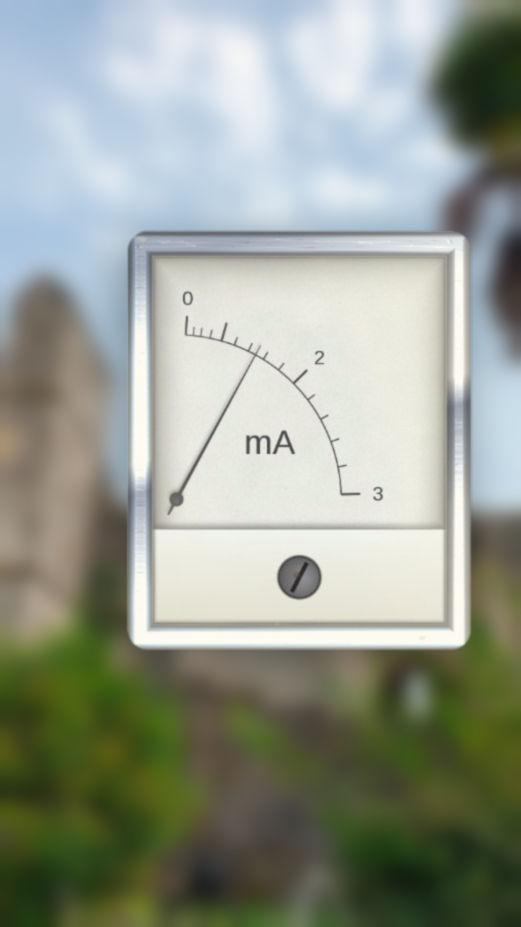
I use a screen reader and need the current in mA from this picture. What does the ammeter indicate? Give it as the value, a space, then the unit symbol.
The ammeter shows 1.5 mA
